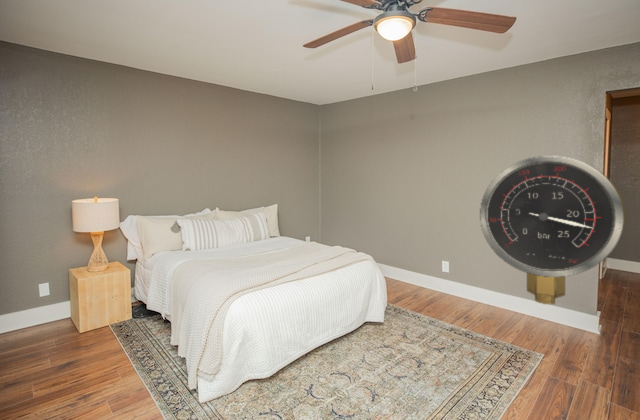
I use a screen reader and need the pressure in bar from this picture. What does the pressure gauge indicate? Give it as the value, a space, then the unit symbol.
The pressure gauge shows 22 bar
